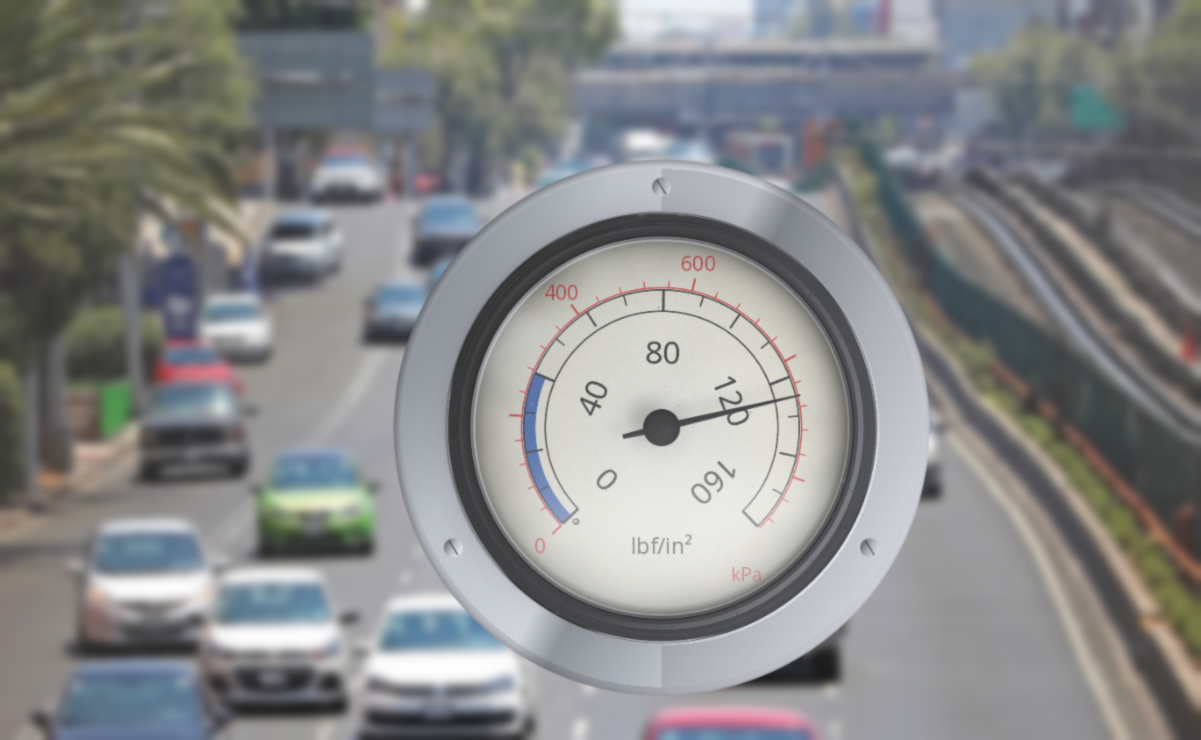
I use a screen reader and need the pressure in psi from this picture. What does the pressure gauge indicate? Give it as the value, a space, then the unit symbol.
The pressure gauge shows 125 psi
